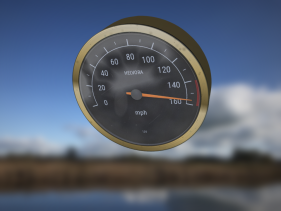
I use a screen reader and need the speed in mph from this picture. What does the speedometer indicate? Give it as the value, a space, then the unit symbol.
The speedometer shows 155 mph
